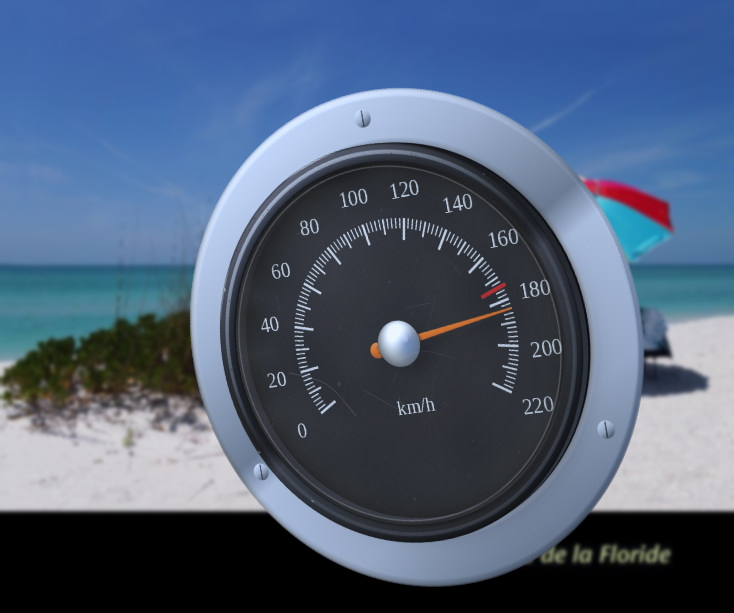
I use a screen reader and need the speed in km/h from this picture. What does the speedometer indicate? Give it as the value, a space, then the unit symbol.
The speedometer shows 184 km/h
